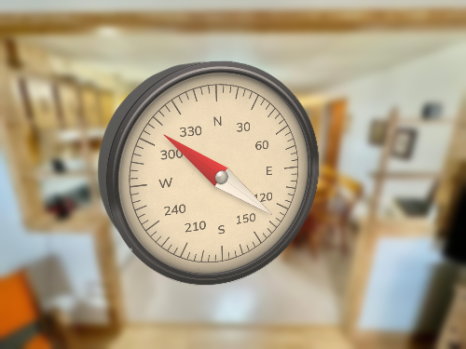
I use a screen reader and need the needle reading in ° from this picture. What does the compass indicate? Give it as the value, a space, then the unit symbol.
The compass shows 310 °
